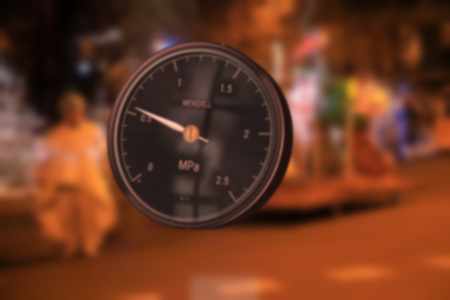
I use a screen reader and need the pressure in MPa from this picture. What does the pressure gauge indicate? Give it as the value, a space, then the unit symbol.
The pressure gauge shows 0.55 MPa
